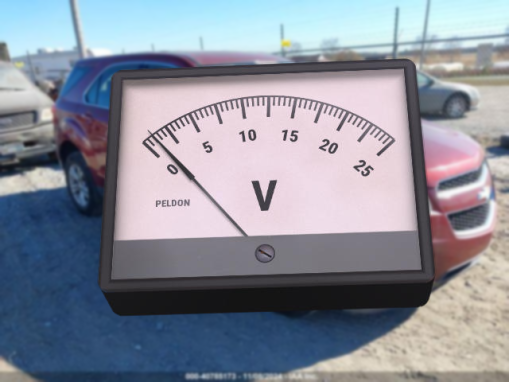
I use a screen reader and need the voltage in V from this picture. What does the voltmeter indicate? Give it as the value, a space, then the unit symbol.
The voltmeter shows 1 V
